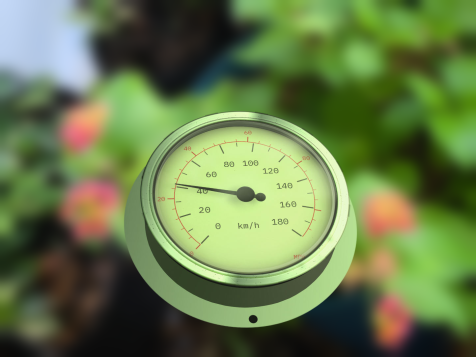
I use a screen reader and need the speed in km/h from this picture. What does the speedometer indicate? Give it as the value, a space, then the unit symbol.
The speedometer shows 40 km/h
